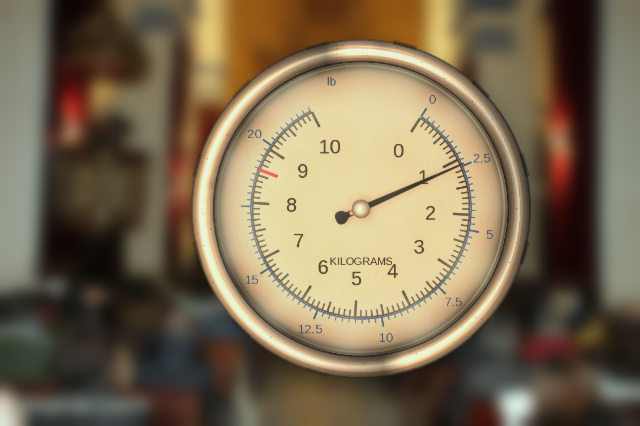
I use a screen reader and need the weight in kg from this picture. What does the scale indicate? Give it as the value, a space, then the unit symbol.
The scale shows 1.1 kg
